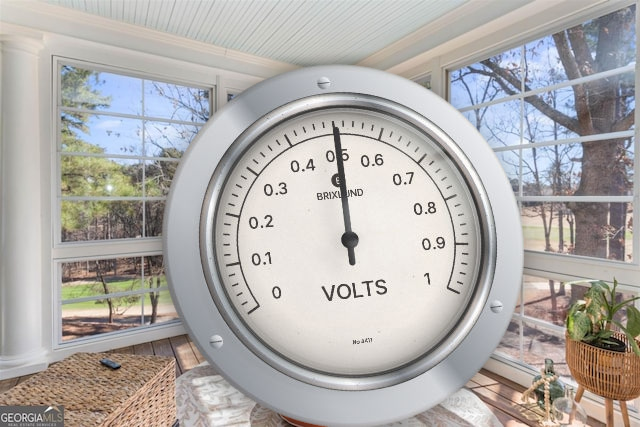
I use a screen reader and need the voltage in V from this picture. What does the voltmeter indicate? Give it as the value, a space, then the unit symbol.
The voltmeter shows 0.5 V
